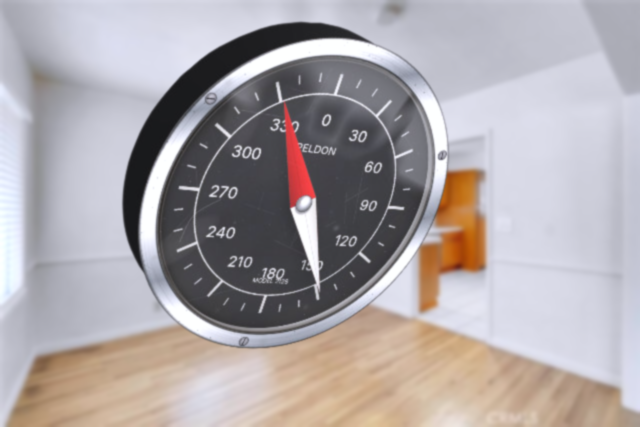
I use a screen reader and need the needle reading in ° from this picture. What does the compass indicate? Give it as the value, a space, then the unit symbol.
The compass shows 330 °
